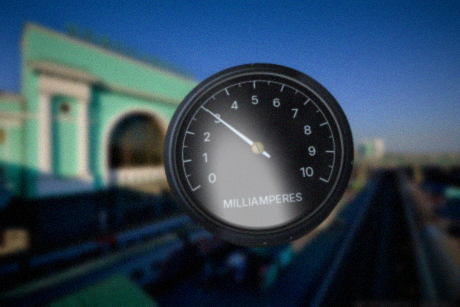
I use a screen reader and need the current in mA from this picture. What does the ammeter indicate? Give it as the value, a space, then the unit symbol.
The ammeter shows 3 mA
